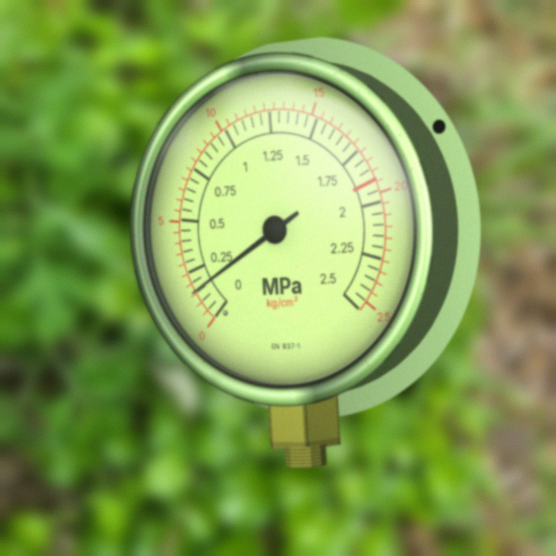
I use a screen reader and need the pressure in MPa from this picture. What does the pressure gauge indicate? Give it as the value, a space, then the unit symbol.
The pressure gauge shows 0.15 MPa
